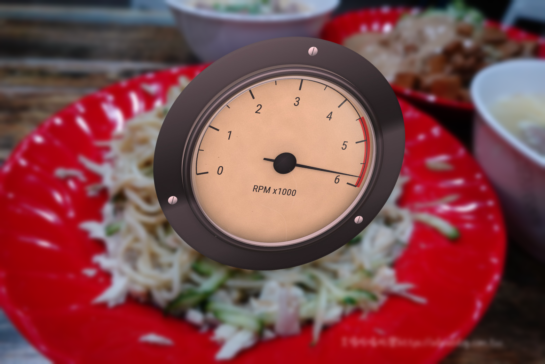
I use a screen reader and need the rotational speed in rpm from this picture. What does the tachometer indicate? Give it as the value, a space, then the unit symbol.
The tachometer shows 5750 rpm
